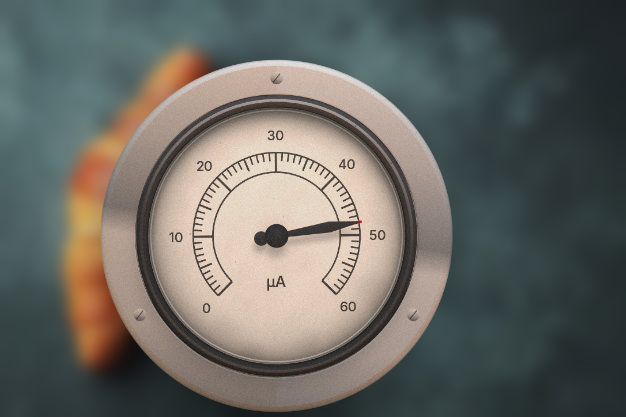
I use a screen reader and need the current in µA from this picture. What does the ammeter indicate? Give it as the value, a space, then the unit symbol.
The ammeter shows 48 µA
